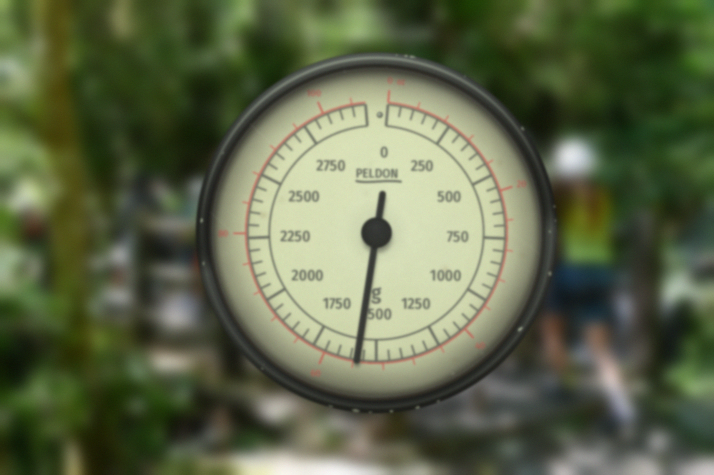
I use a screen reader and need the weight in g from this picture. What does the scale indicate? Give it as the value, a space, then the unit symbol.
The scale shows 1575 g
